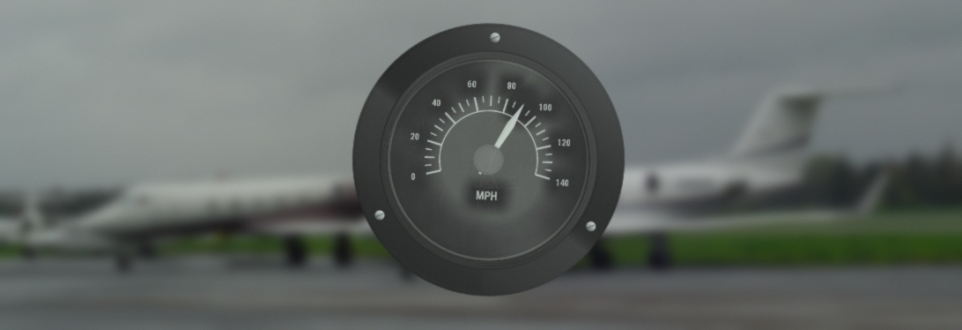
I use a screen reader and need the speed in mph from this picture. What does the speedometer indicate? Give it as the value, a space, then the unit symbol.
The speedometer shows 90 mph
